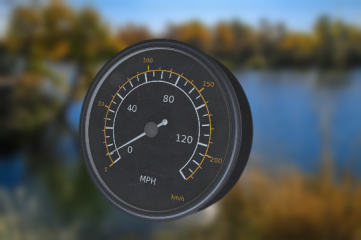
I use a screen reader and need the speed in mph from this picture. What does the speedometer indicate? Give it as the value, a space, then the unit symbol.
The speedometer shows 5 mph
